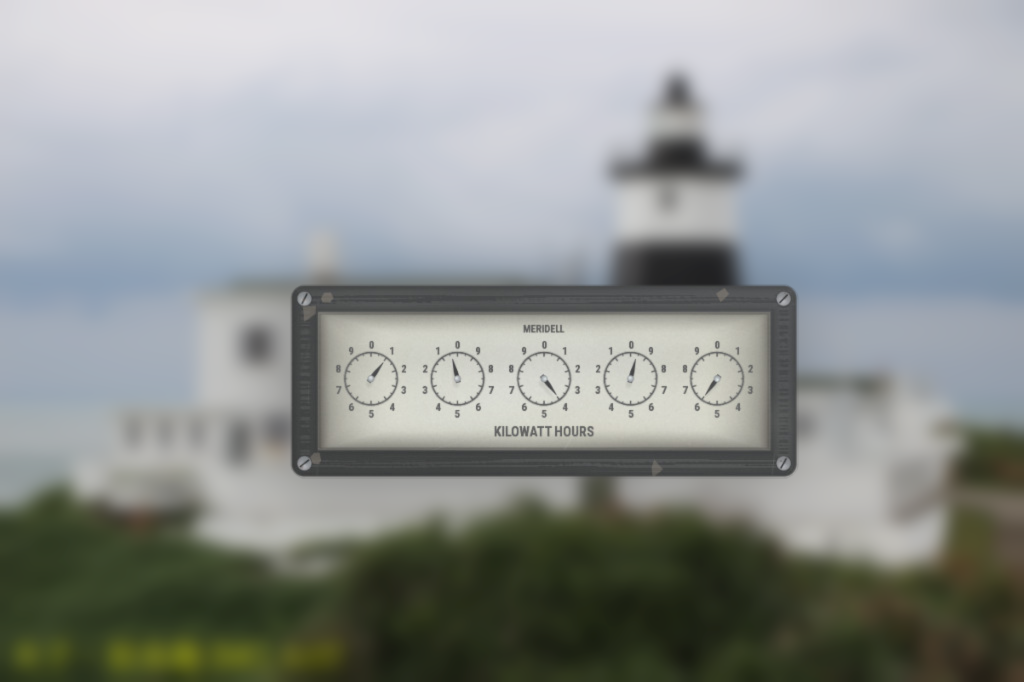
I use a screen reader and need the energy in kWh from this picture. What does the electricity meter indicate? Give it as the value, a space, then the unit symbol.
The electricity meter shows 10396 kWh
